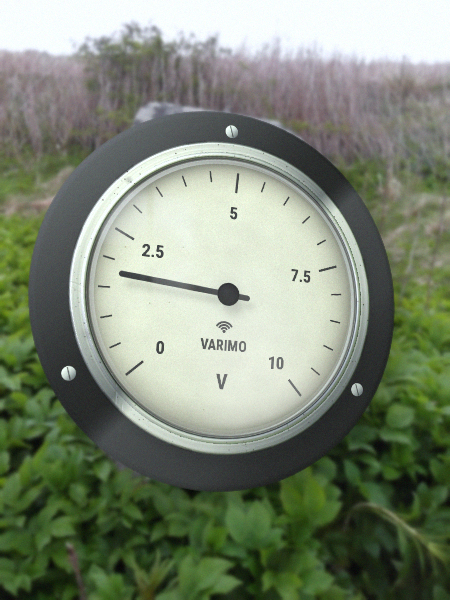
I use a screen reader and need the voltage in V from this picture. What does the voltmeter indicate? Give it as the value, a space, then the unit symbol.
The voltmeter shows 1.75 V
